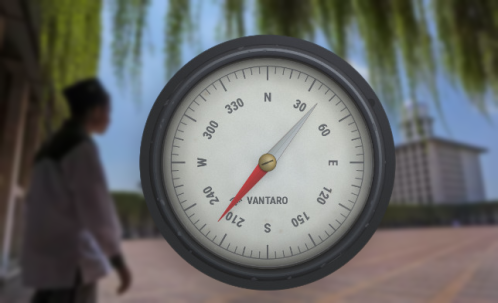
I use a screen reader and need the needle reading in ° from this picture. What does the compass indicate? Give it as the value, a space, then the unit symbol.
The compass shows 220 °
